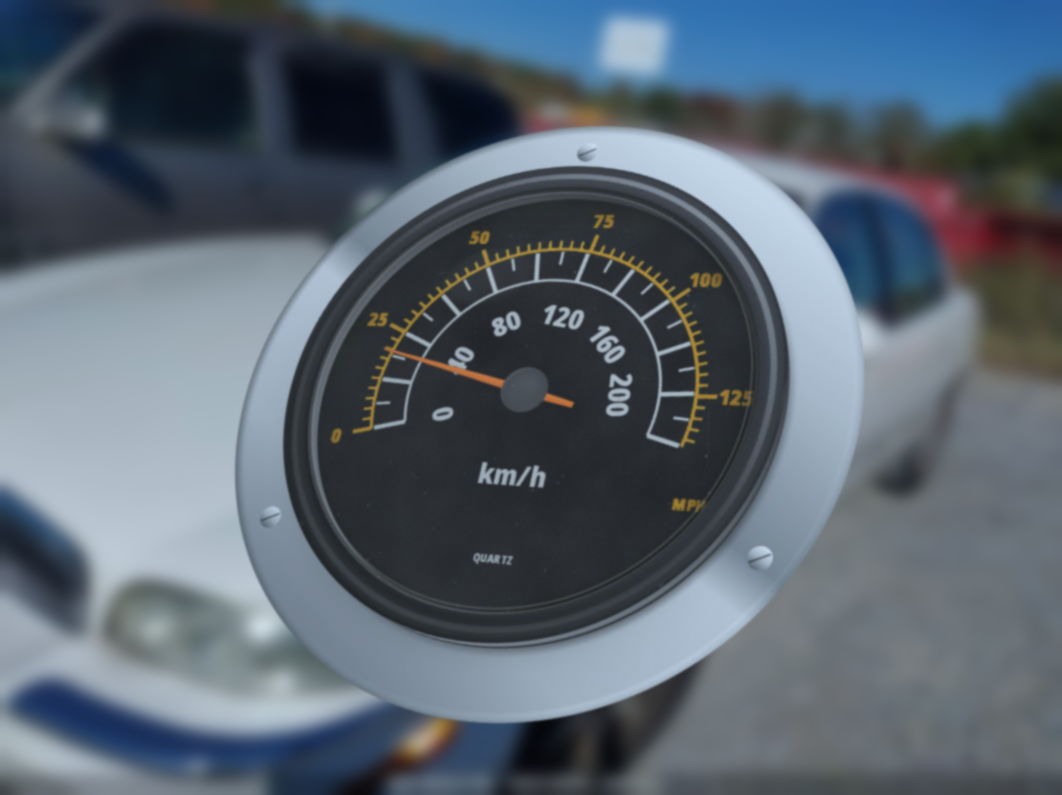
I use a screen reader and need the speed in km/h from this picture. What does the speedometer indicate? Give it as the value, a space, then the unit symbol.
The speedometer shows 30 km/h
